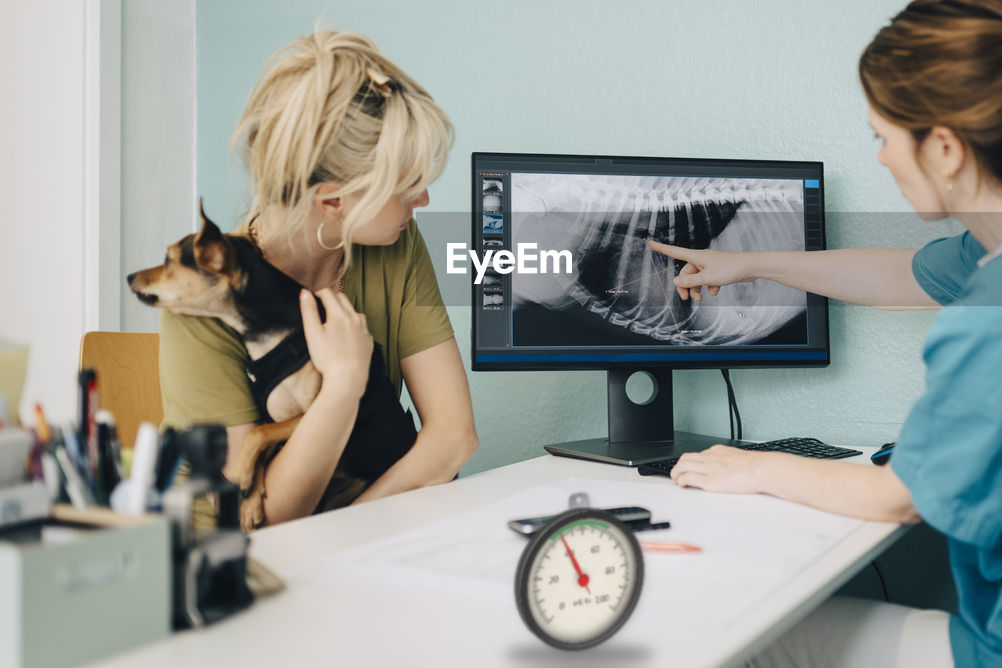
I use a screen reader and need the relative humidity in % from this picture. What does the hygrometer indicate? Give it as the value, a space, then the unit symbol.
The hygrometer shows 40 %
